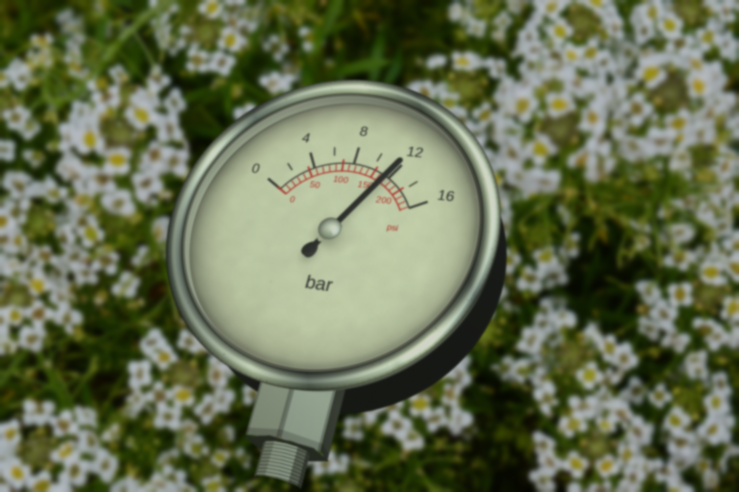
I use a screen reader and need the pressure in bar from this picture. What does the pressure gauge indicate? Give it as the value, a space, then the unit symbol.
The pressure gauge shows 12 bar
